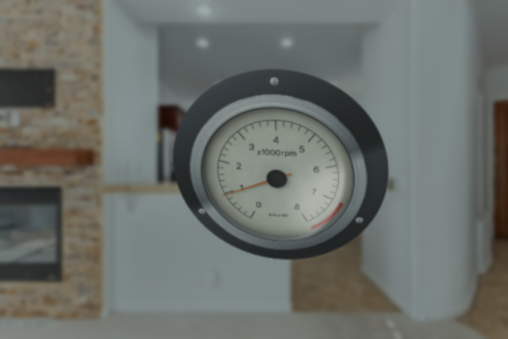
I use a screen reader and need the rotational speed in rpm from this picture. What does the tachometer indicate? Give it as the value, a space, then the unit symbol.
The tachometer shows 1000 rpm
